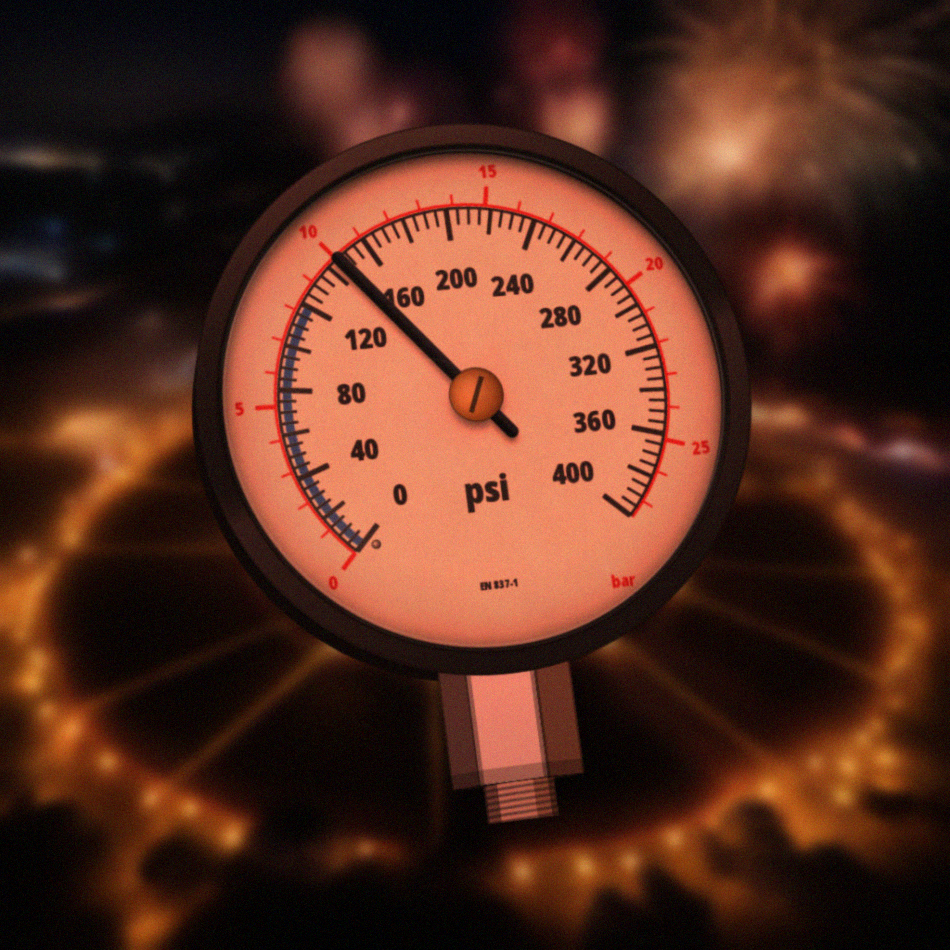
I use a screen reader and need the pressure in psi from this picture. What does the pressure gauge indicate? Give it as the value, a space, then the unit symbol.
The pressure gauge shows 145 psi
